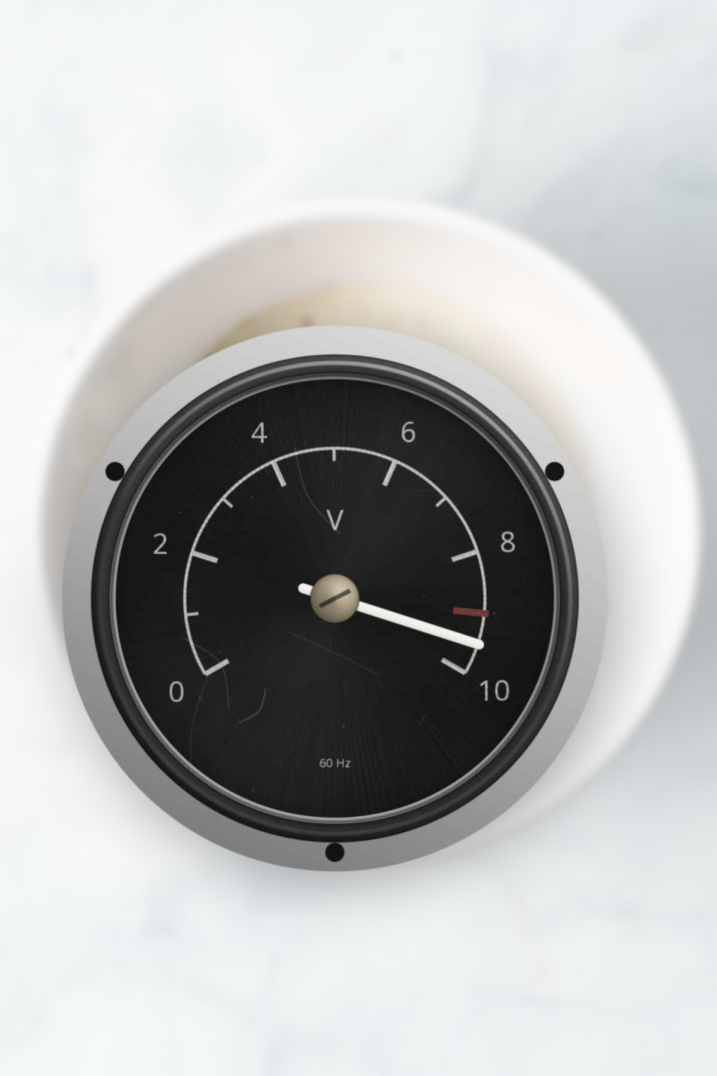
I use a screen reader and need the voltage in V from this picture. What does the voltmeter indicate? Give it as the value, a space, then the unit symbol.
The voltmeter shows 9.5 V
